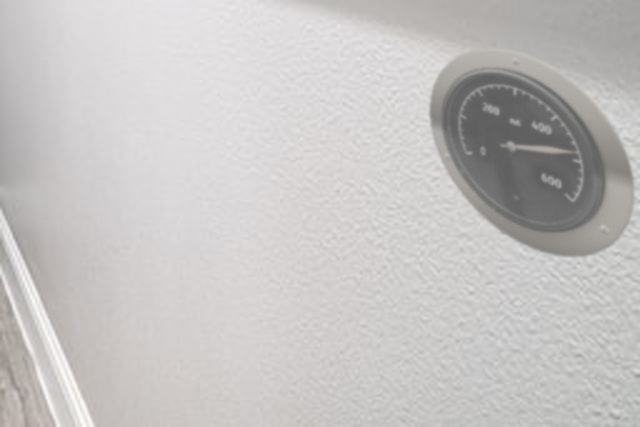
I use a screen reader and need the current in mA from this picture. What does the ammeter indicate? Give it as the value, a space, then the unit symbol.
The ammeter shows 480 mA
